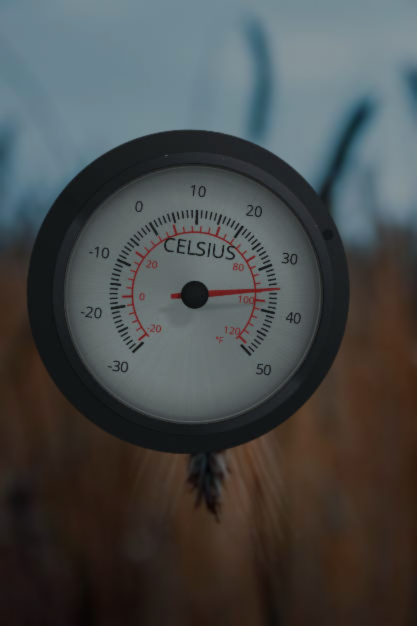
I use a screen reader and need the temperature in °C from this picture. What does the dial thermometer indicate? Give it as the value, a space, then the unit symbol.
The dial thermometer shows 35 °C
